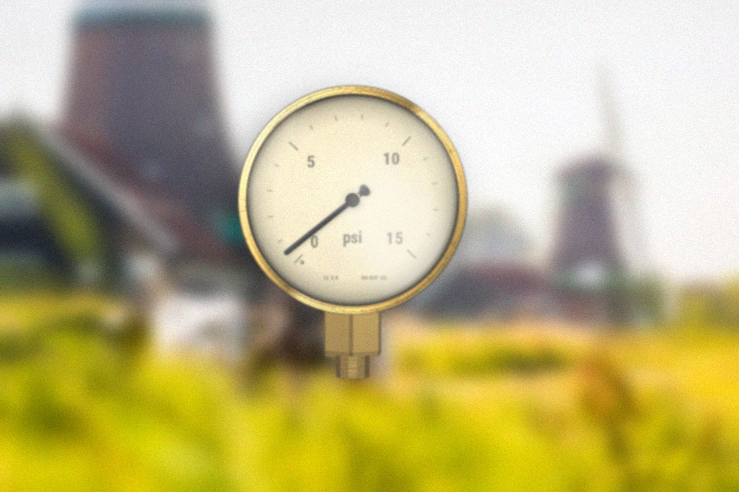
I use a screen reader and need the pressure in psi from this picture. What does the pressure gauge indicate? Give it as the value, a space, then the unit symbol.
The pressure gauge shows 0.5 psi
